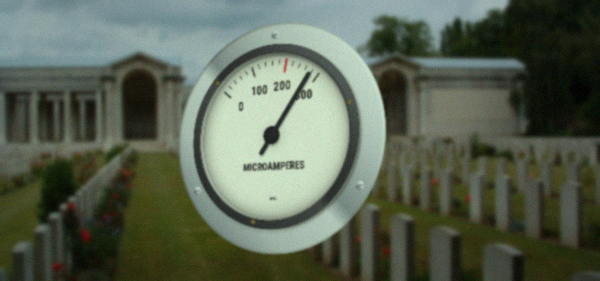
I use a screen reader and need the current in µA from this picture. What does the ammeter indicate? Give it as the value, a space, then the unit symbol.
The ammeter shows 280 µA
